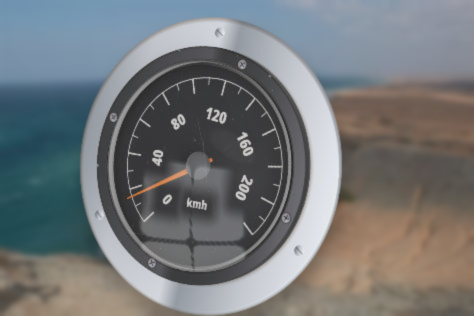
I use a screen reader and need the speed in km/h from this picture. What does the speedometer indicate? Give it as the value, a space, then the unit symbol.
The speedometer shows 15 km/h
